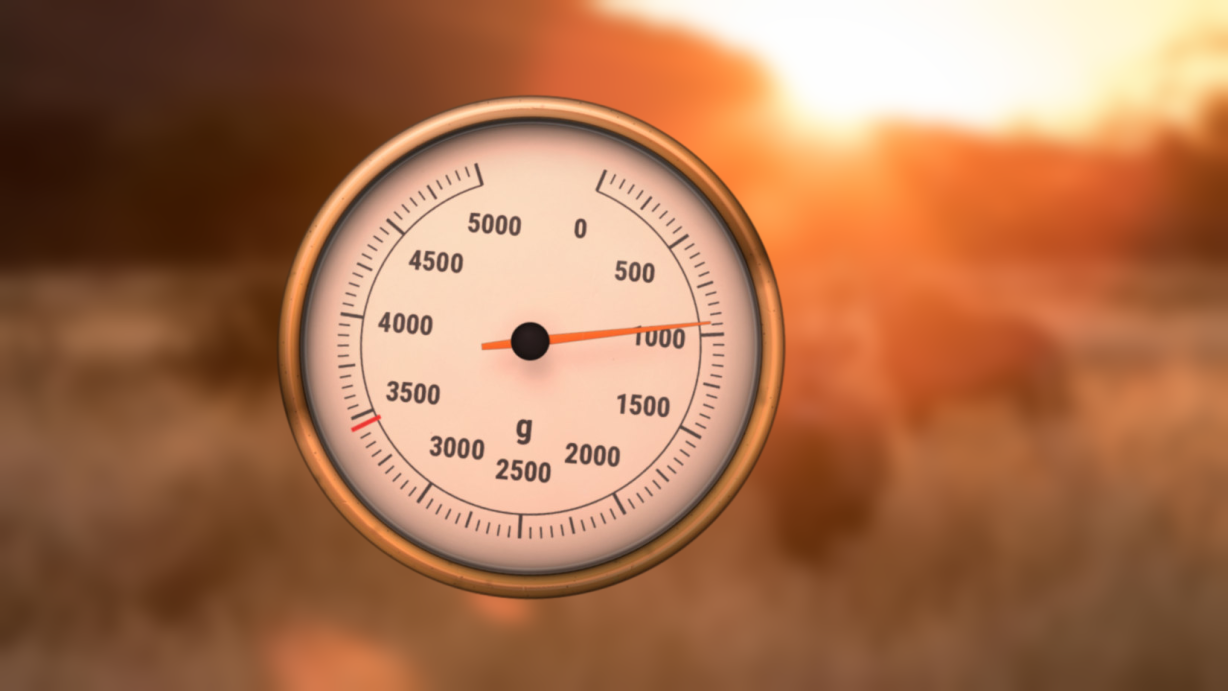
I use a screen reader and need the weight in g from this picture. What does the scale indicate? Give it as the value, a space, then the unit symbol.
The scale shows 950 g
